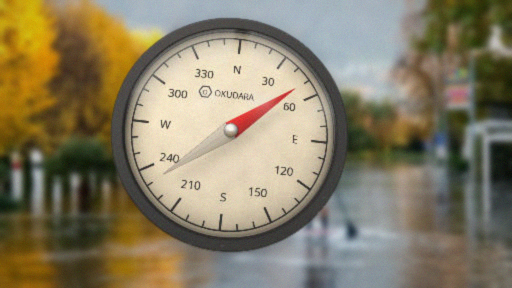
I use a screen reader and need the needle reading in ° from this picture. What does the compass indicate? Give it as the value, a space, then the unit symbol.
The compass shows 50 °
